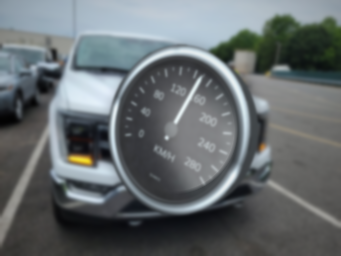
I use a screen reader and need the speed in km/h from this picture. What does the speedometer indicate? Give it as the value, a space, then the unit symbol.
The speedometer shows 150 km/h
